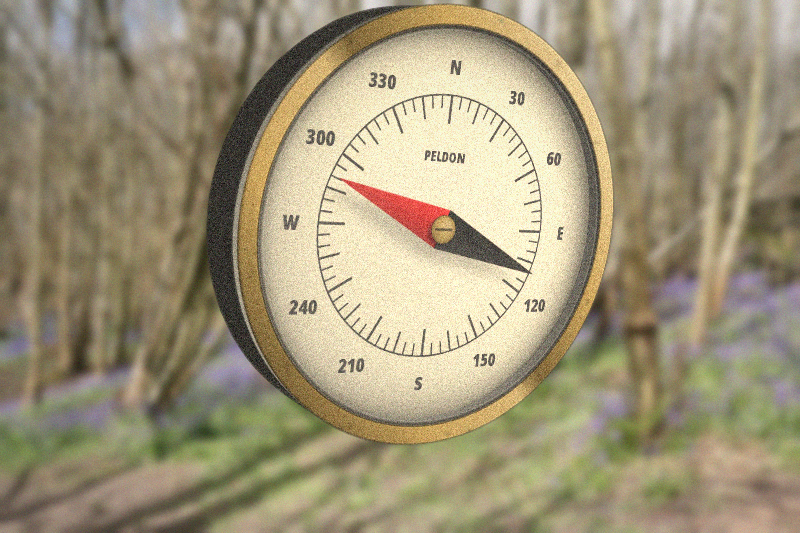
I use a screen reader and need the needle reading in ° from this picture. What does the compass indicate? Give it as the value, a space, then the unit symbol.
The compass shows 290 °
